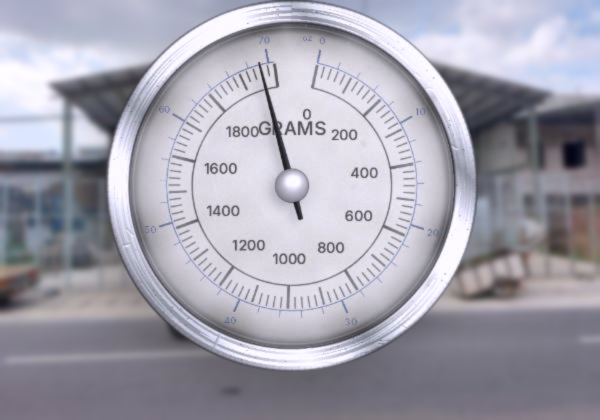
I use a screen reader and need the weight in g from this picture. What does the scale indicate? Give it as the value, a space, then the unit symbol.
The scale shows 1960 g
